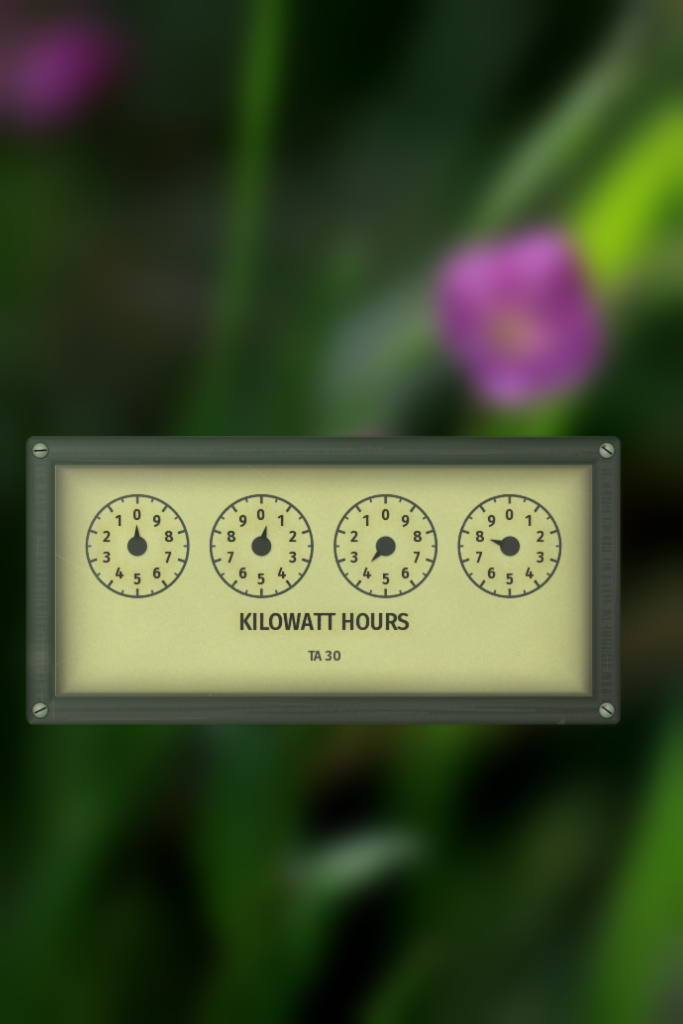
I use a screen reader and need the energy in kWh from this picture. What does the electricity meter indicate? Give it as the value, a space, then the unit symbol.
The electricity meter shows 38 kWh
